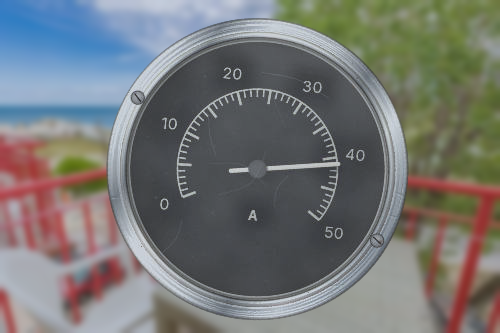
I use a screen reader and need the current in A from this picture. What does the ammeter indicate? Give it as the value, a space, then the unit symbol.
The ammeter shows 41 A
